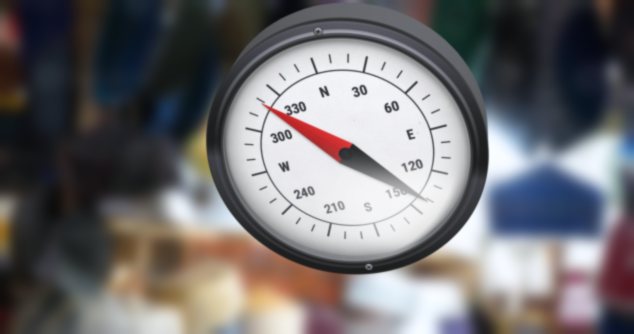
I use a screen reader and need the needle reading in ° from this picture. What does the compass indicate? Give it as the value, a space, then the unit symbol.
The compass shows 320 °
